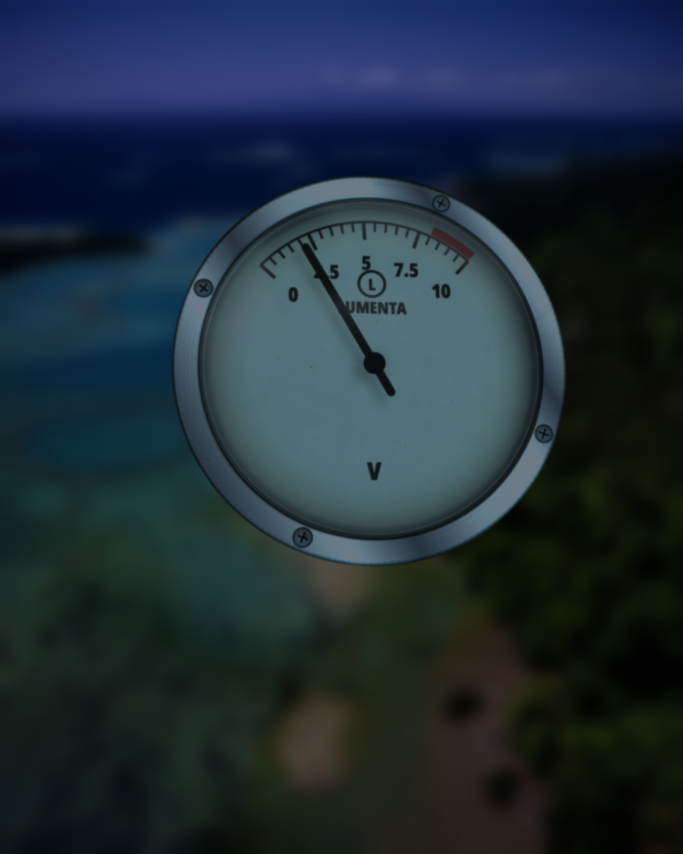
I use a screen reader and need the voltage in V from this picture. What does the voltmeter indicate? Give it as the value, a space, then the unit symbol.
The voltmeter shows 2 V
